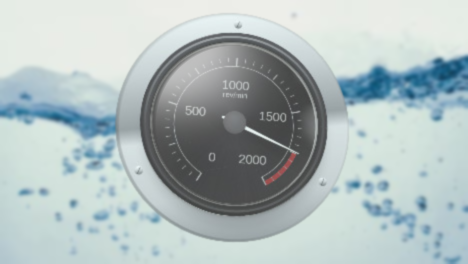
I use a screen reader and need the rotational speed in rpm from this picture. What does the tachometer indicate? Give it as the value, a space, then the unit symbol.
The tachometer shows 1750 rpm
